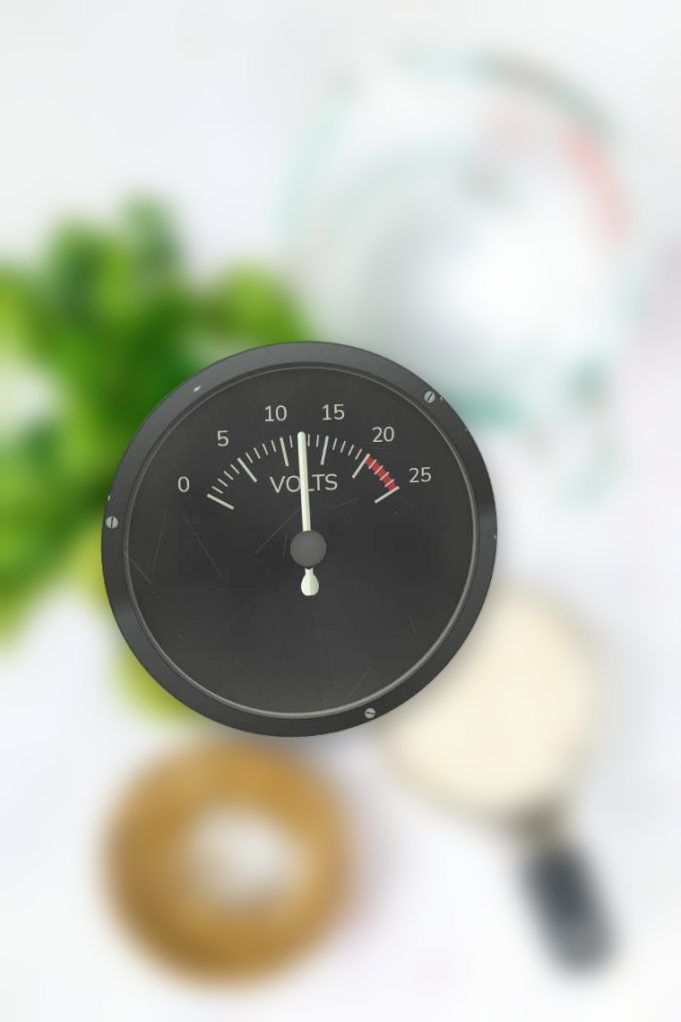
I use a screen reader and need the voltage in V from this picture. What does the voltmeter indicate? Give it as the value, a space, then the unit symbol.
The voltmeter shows 12 V
